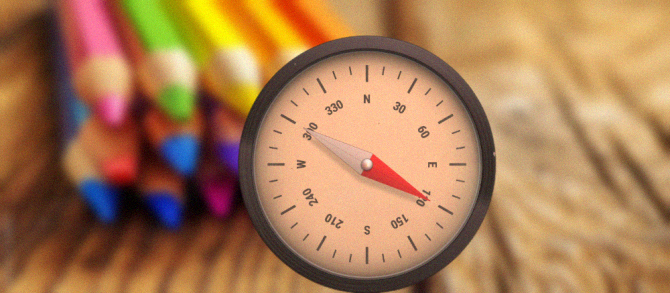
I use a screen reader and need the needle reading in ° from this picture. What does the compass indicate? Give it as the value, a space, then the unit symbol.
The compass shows 120 °
